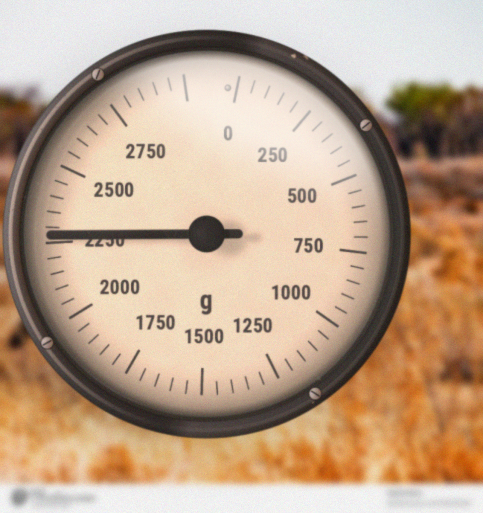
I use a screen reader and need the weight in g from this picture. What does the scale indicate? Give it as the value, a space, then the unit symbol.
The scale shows 2275 g
